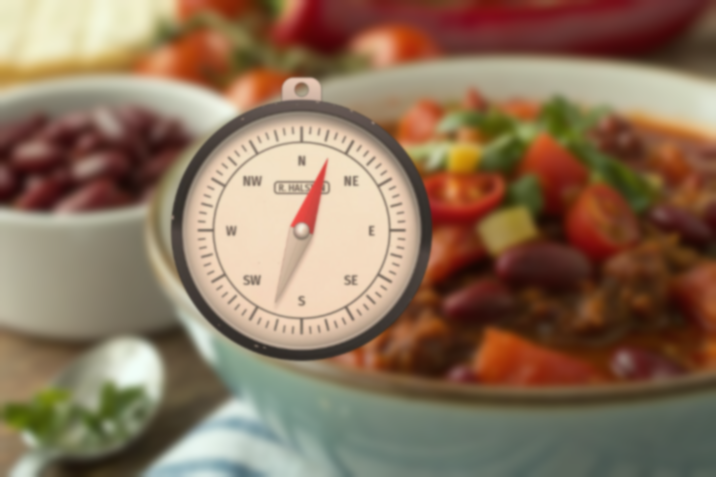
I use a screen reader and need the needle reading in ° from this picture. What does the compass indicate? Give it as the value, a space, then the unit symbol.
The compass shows 20 °
